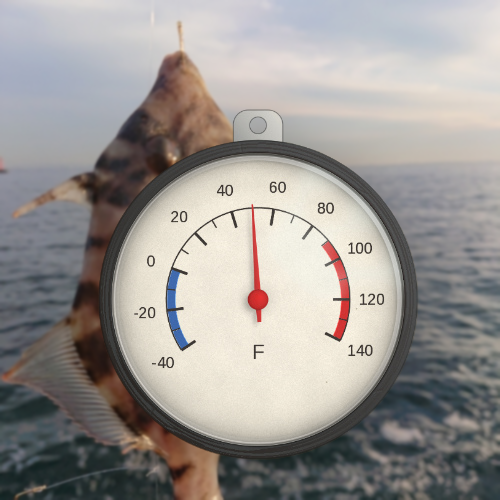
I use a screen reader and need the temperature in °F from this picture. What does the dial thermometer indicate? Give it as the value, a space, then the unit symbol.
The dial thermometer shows 50 °F
